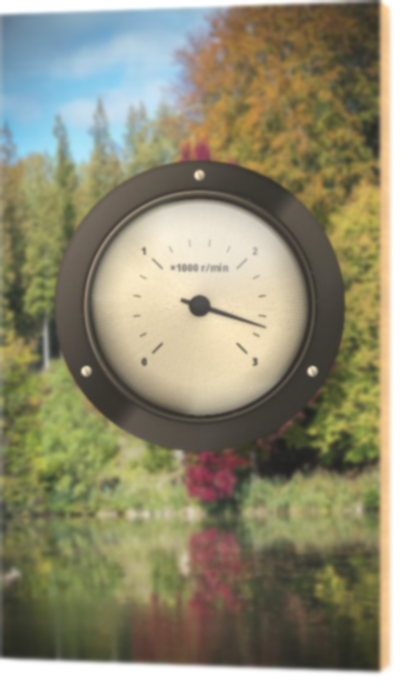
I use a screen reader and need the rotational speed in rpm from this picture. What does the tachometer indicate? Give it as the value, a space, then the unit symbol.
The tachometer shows 2700 rpm
